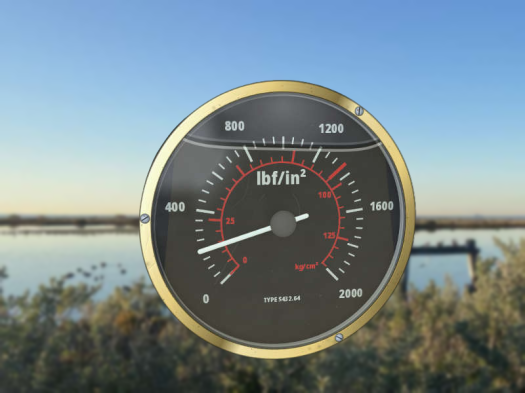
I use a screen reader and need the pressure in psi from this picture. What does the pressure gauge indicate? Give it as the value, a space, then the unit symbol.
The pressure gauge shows 200 psi
